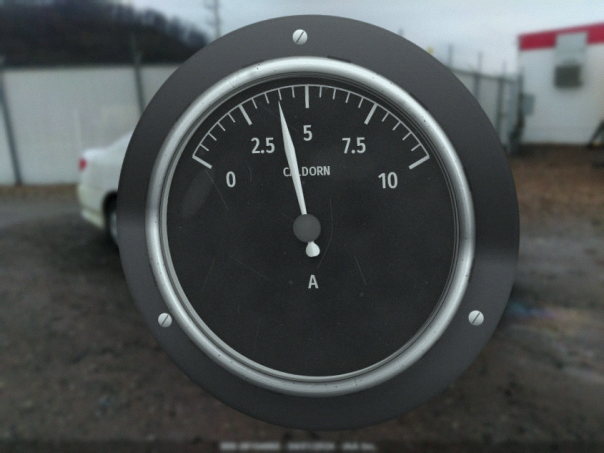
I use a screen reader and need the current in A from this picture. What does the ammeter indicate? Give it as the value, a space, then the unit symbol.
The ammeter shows 4 A
